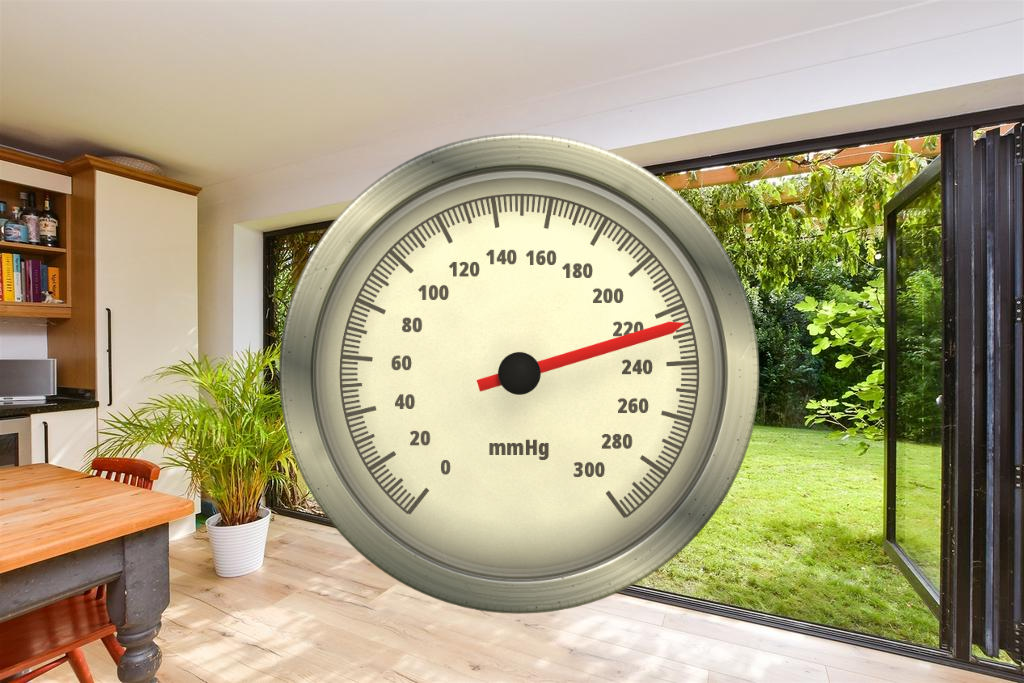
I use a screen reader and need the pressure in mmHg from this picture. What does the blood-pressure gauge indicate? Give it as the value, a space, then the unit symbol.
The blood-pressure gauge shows 226 mmHg
